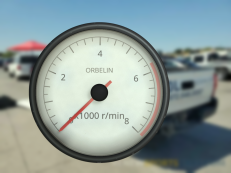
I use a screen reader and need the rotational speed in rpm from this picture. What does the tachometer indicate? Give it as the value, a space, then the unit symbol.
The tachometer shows 0 rpm
